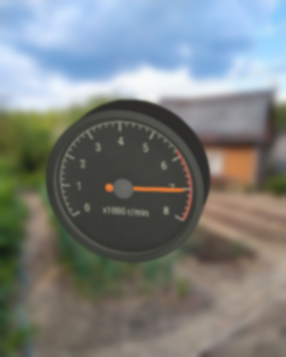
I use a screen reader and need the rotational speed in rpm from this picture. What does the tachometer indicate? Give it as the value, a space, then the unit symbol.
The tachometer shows 7000 rpm
